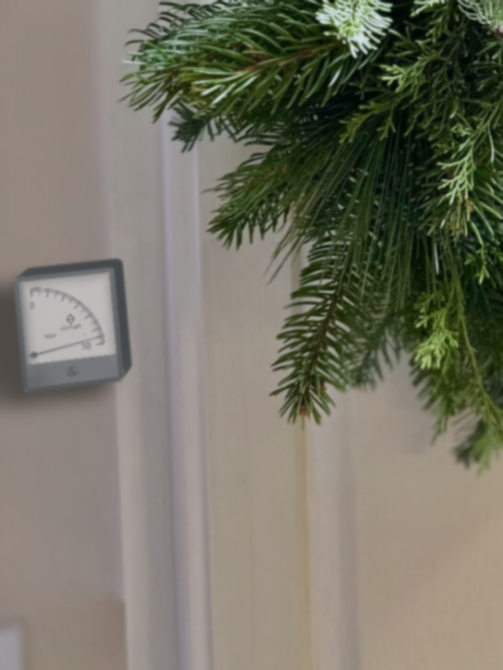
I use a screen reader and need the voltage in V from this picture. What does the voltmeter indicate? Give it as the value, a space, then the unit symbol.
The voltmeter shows 27.5 V
